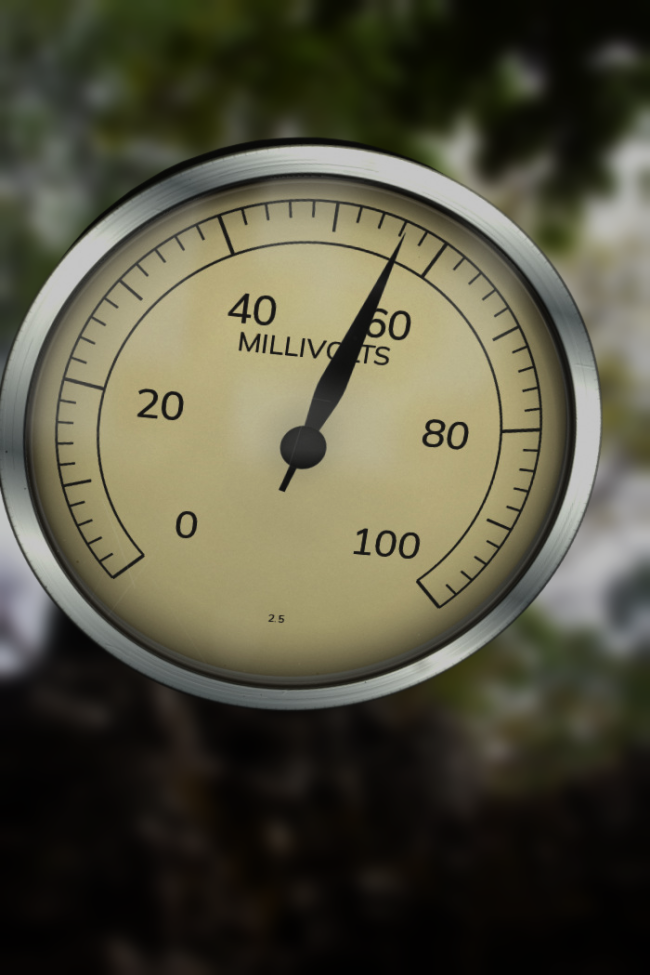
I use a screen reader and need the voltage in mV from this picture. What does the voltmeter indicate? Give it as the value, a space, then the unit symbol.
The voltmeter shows 56 mV
